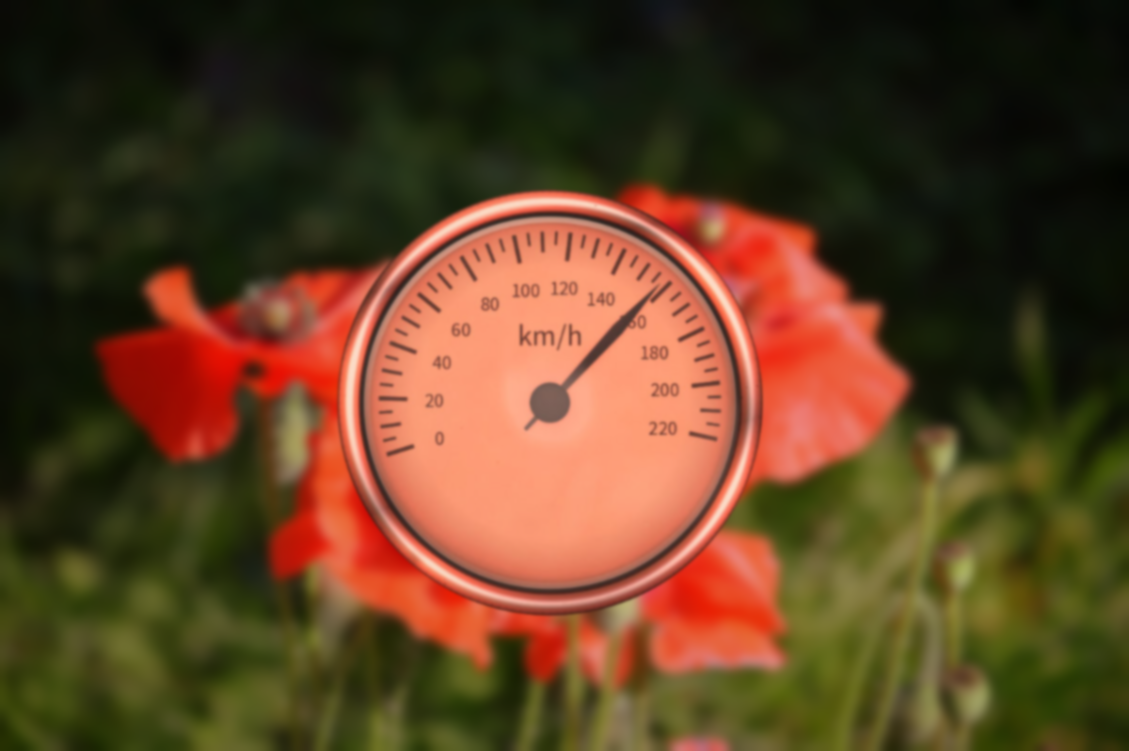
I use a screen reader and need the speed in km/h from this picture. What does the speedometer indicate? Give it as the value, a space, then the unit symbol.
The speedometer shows 157.5 km/h
